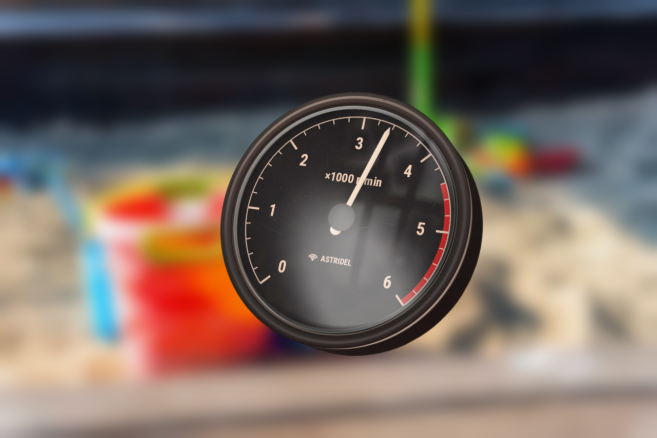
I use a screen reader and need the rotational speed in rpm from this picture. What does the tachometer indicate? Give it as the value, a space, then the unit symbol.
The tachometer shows 3400 rpm
